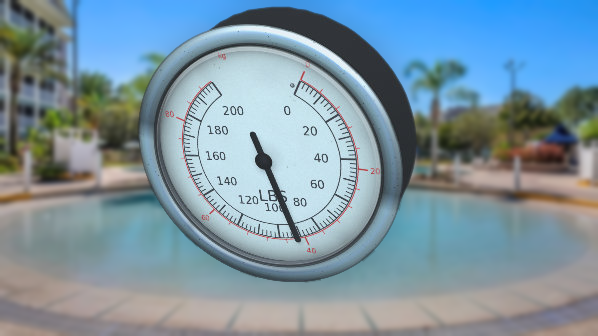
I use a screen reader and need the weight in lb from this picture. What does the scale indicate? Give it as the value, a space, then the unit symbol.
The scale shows 90 lb
